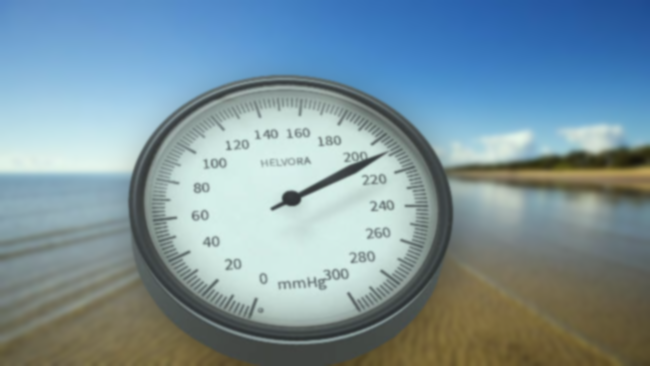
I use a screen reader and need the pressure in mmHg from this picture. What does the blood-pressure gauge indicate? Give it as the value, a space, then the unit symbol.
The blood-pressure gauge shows 210 mmHg
